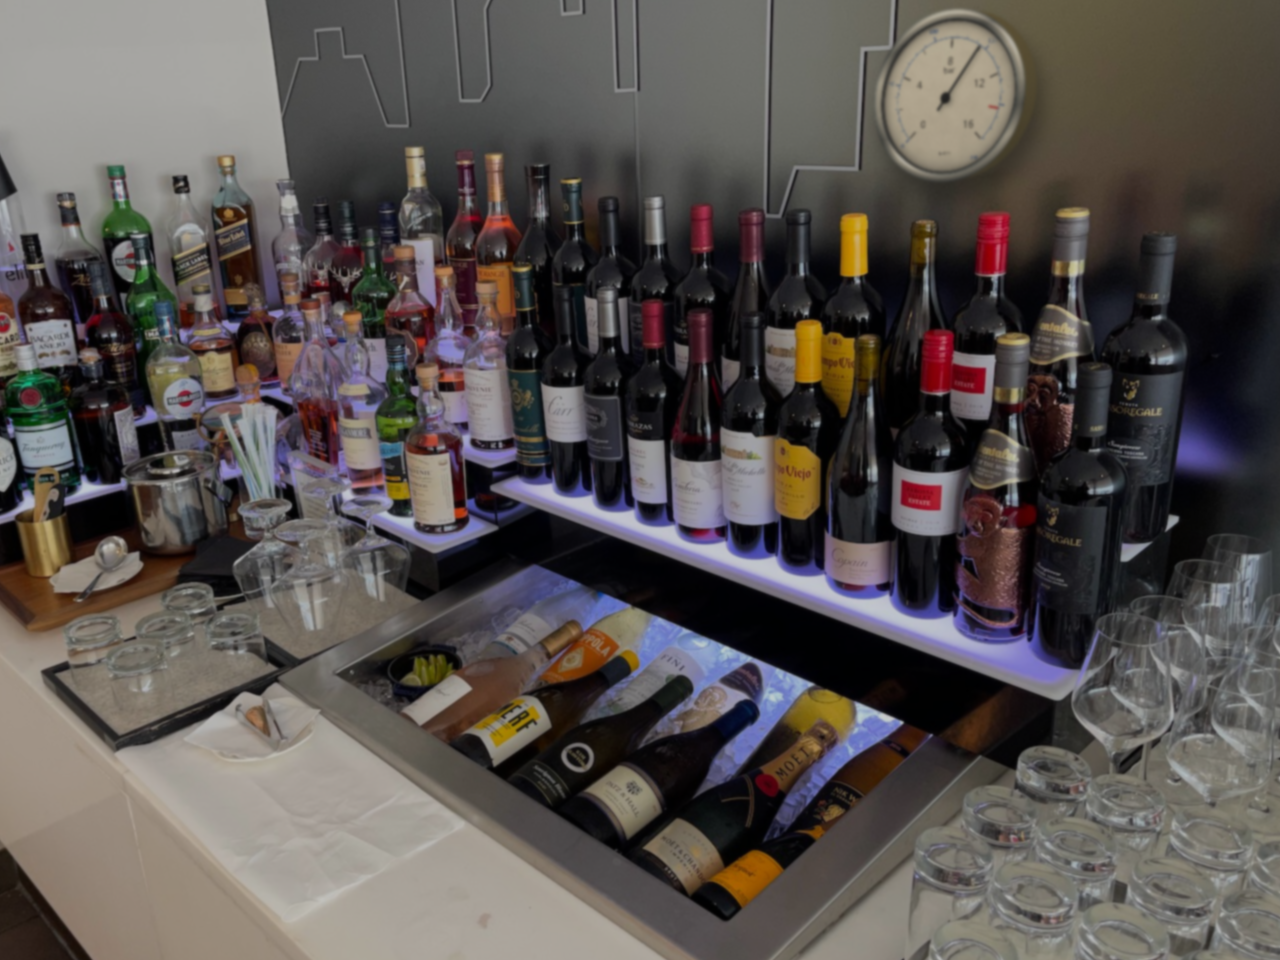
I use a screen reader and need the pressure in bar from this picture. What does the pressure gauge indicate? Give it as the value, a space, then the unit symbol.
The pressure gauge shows 10 bar
